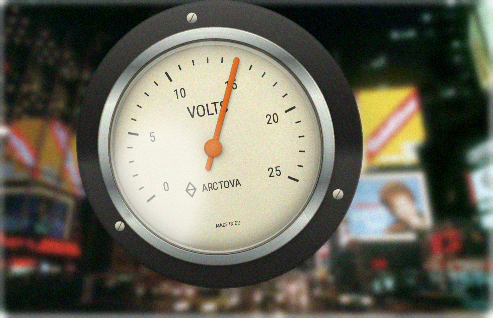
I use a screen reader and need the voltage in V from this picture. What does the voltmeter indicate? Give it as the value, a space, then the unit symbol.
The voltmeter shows 15 V
